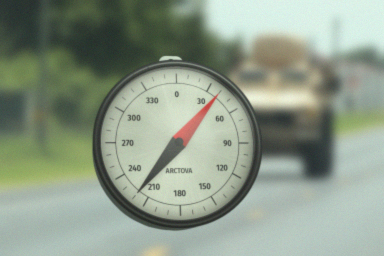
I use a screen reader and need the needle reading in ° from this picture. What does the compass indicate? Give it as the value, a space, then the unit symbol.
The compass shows 40 °
